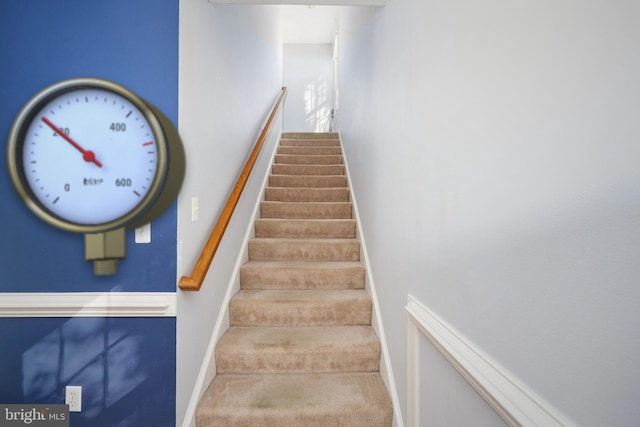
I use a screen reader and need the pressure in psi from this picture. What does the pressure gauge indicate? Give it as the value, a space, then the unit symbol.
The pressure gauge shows 200 psi
